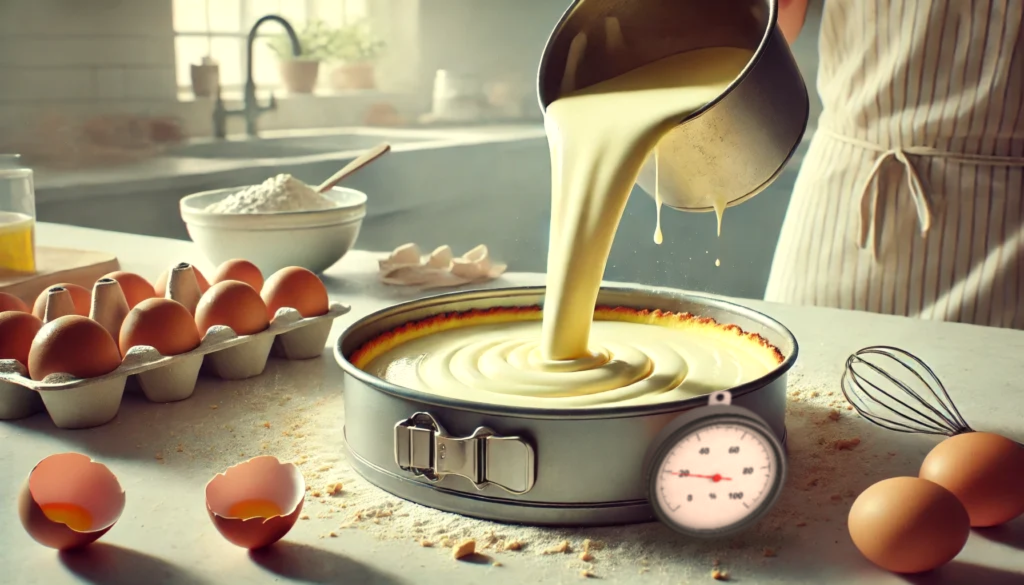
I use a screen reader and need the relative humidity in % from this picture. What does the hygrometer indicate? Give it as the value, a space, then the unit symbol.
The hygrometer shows 20 %
